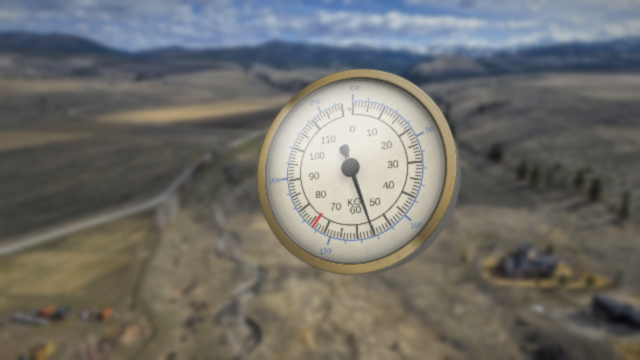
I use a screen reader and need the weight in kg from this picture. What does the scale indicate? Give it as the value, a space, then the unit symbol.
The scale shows 55 kg
